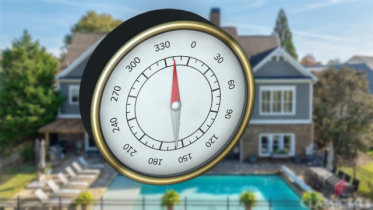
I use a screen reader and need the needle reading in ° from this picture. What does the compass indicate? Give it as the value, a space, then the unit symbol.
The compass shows 340 °
